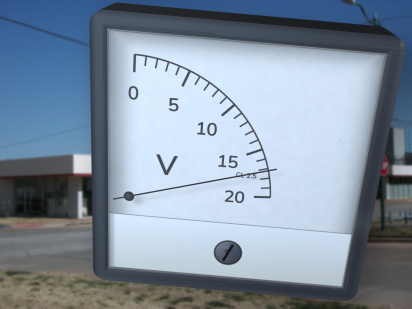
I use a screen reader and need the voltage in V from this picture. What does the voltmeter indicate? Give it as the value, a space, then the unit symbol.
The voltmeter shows 17 V
